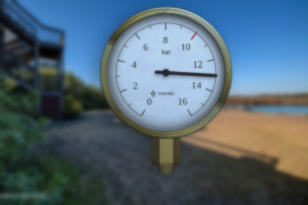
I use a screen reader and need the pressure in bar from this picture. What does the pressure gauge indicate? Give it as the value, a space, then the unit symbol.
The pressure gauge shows 13 bar
